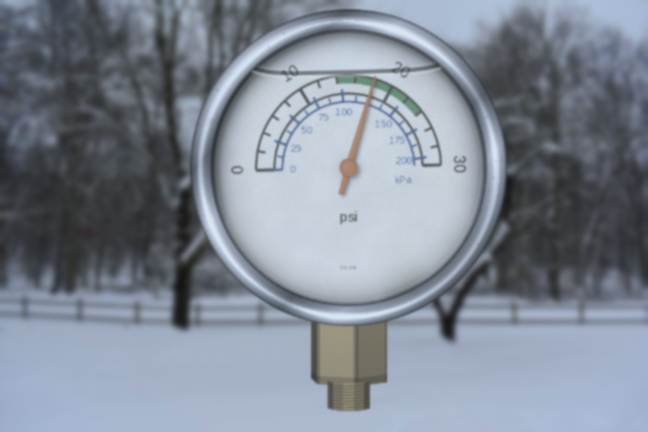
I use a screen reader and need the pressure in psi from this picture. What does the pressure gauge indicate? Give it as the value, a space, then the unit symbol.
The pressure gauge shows 18 psi
